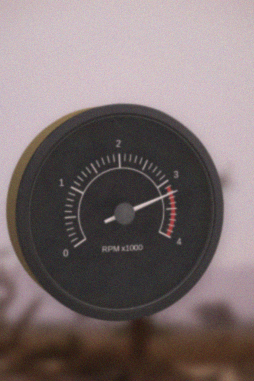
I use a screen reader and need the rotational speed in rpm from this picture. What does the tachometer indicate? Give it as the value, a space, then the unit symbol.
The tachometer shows 3200 rpm
